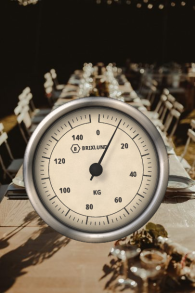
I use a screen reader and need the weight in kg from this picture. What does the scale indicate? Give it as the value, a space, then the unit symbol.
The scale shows 10 kg
